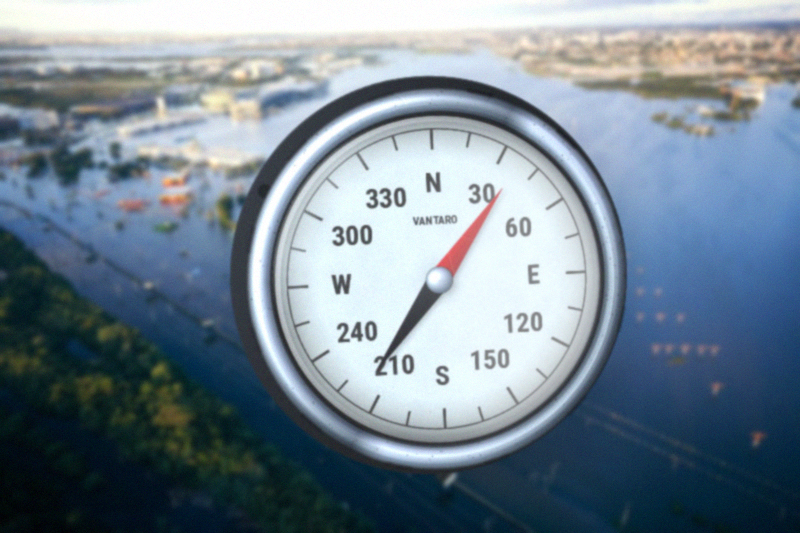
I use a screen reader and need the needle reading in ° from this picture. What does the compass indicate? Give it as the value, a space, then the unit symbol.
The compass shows 37.5 °
